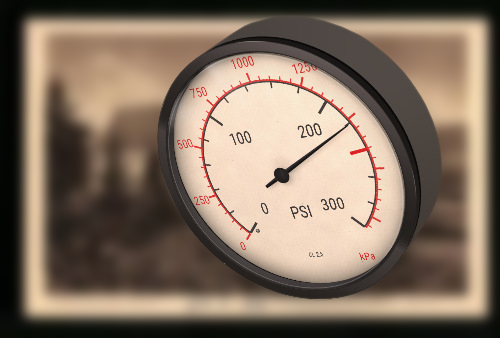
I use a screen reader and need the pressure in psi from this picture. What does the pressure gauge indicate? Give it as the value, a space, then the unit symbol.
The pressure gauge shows 220 psi
